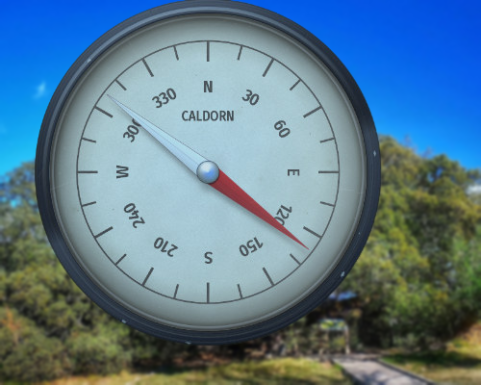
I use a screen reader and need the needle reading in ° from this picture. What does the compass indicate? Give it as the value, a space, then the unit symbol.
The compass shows 127.5 °
